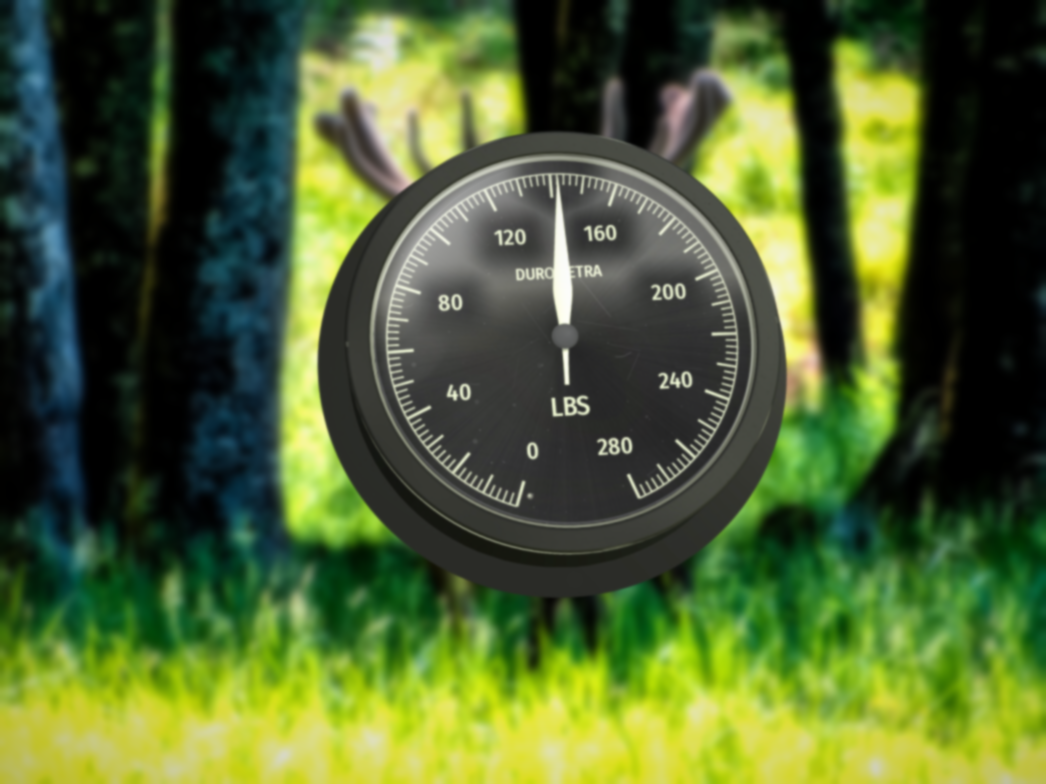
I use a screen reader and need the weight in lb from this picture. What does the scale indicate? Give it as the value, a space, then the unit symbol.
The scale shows 142 lb
